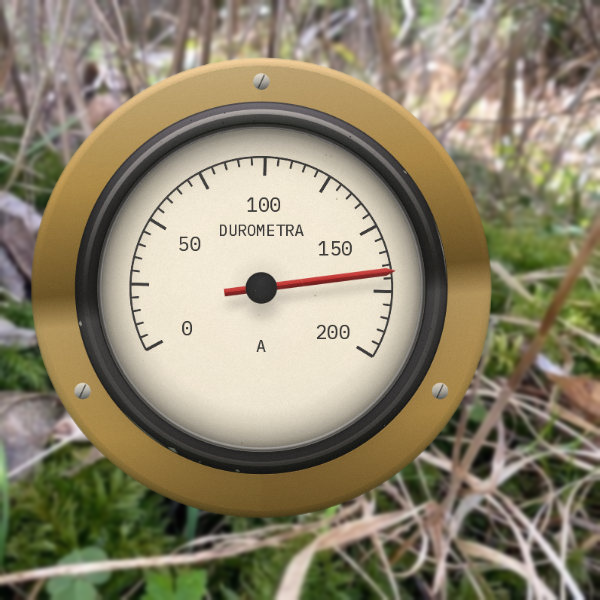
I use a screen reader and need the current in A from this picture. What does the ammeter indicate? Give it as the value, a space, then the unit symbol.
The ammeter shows 167.5 A
